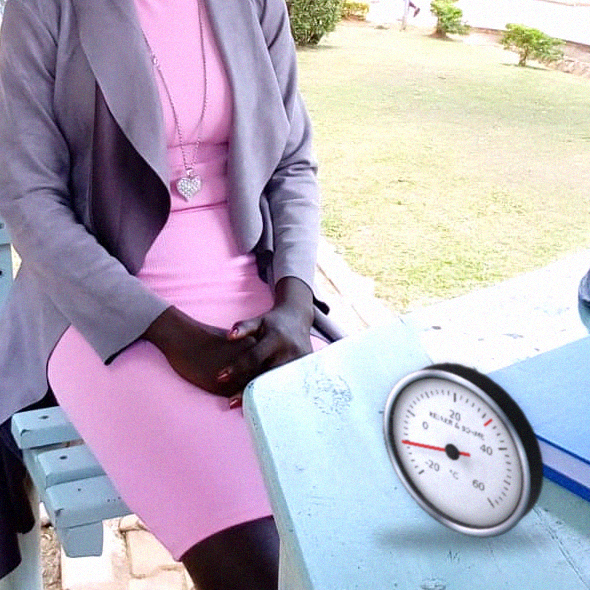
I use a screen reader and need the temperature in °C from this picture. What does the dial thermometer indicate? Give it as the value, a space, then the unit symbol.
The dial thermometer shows -10 °C
